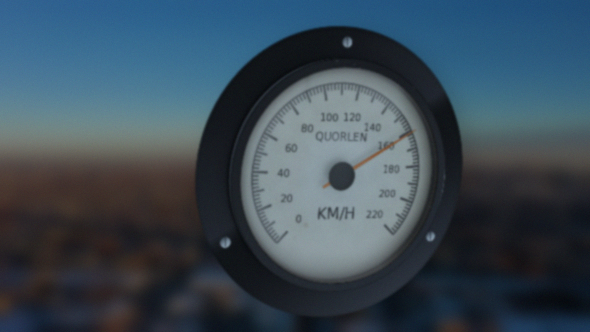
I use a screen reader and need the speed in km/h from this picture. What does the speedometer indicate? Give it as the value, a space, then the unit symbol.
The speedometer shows 160 km/h
